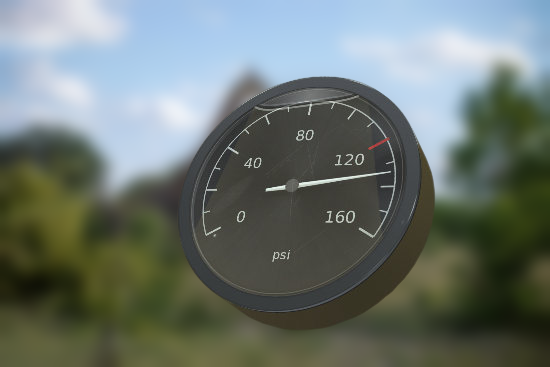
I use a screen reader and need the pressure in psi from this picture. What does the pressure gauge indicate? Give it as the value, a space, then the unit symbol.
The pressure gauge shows 135 psi
